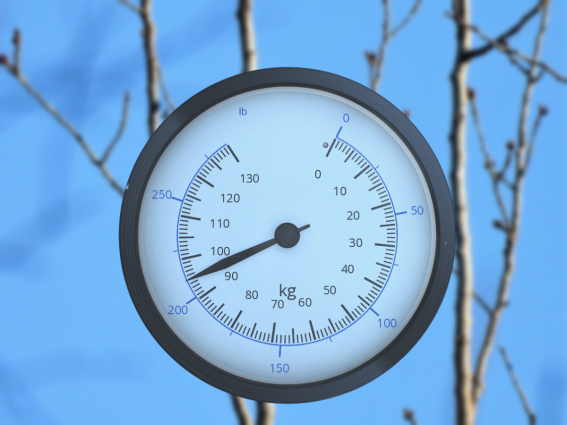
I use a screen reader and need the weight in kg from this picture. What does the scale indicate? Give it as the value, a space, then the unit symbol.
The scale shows 95 kg
